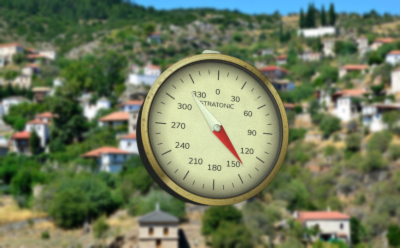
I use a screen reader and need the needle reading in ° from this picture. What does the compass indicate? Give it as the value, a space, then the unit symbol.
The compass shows 140 °
